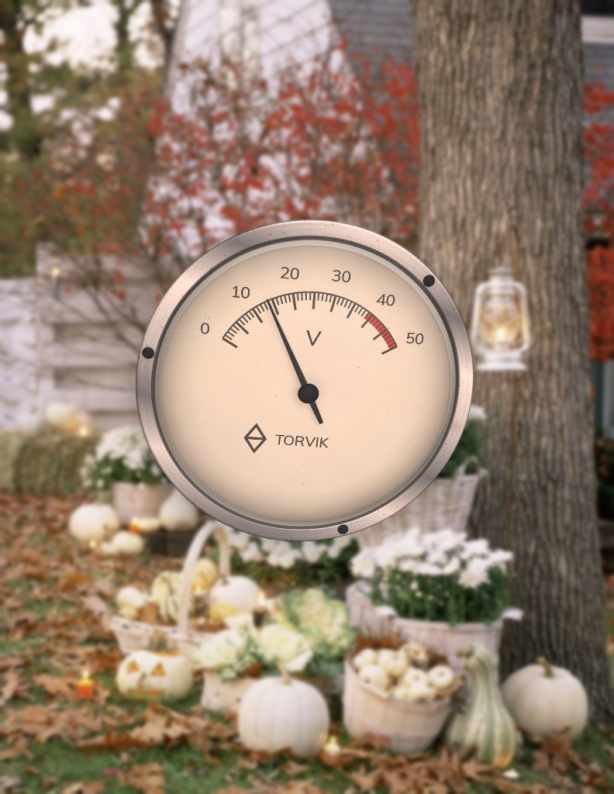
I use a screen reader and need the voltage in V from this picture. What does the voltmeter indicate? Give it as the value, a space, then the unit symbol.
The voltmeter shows 14 V
